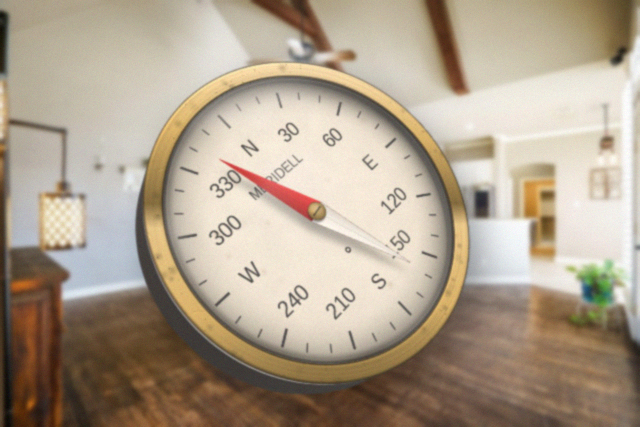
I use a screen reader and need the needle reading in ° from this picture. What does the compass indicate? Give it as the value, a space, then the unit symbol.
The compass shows 340 °
